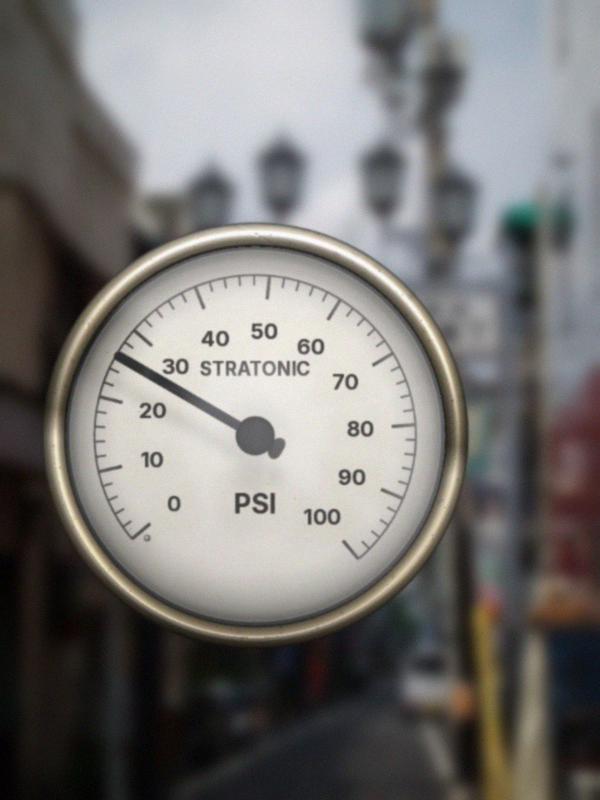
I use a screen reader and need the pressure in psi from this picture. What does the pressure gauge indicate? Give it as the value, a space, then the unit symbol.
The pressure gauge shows 26 psi
